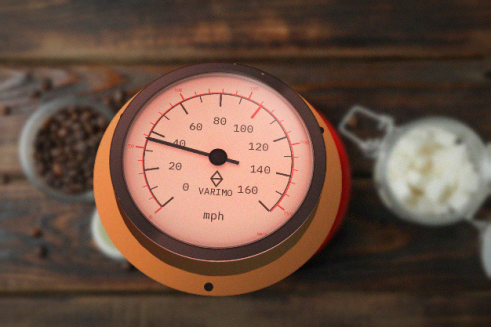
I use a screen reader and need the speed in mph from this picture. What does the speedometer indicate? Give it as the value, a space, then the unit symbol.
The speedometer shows 35 mph
